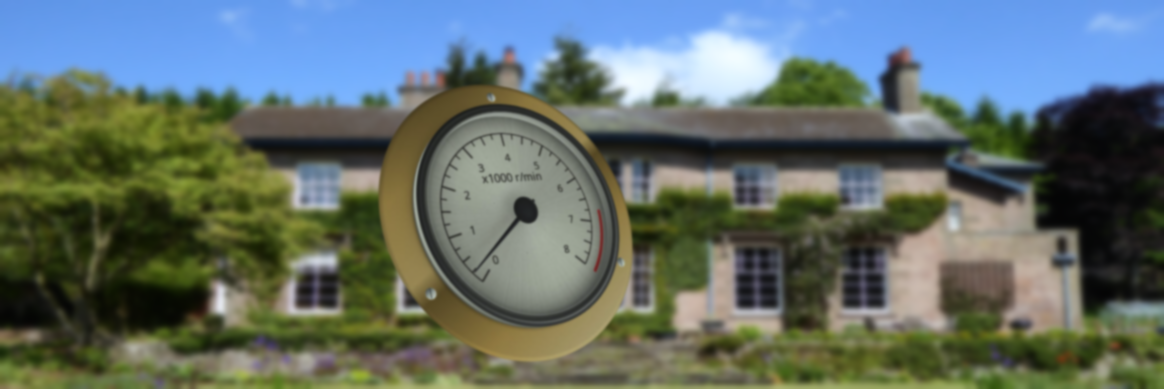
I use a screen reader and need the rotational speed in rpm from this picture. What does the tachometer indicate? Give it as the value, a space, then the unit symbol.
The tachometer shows 250 rpm
